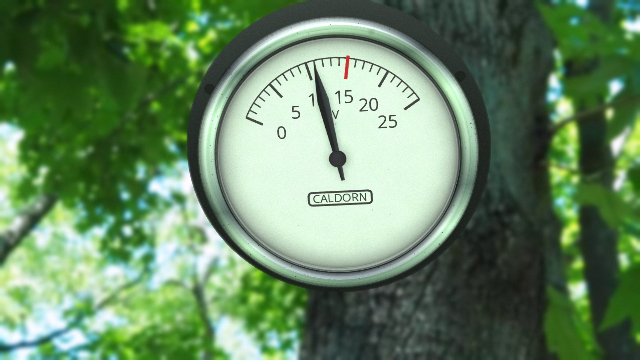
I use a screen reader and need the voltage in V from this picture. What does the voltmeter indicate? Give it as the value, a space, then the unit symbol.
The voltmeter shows 11 V
